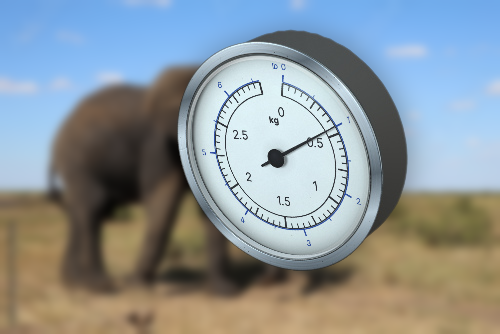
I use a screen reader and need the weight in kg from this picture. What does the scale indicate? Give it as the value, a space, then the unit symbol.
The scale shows 0.45 kg
